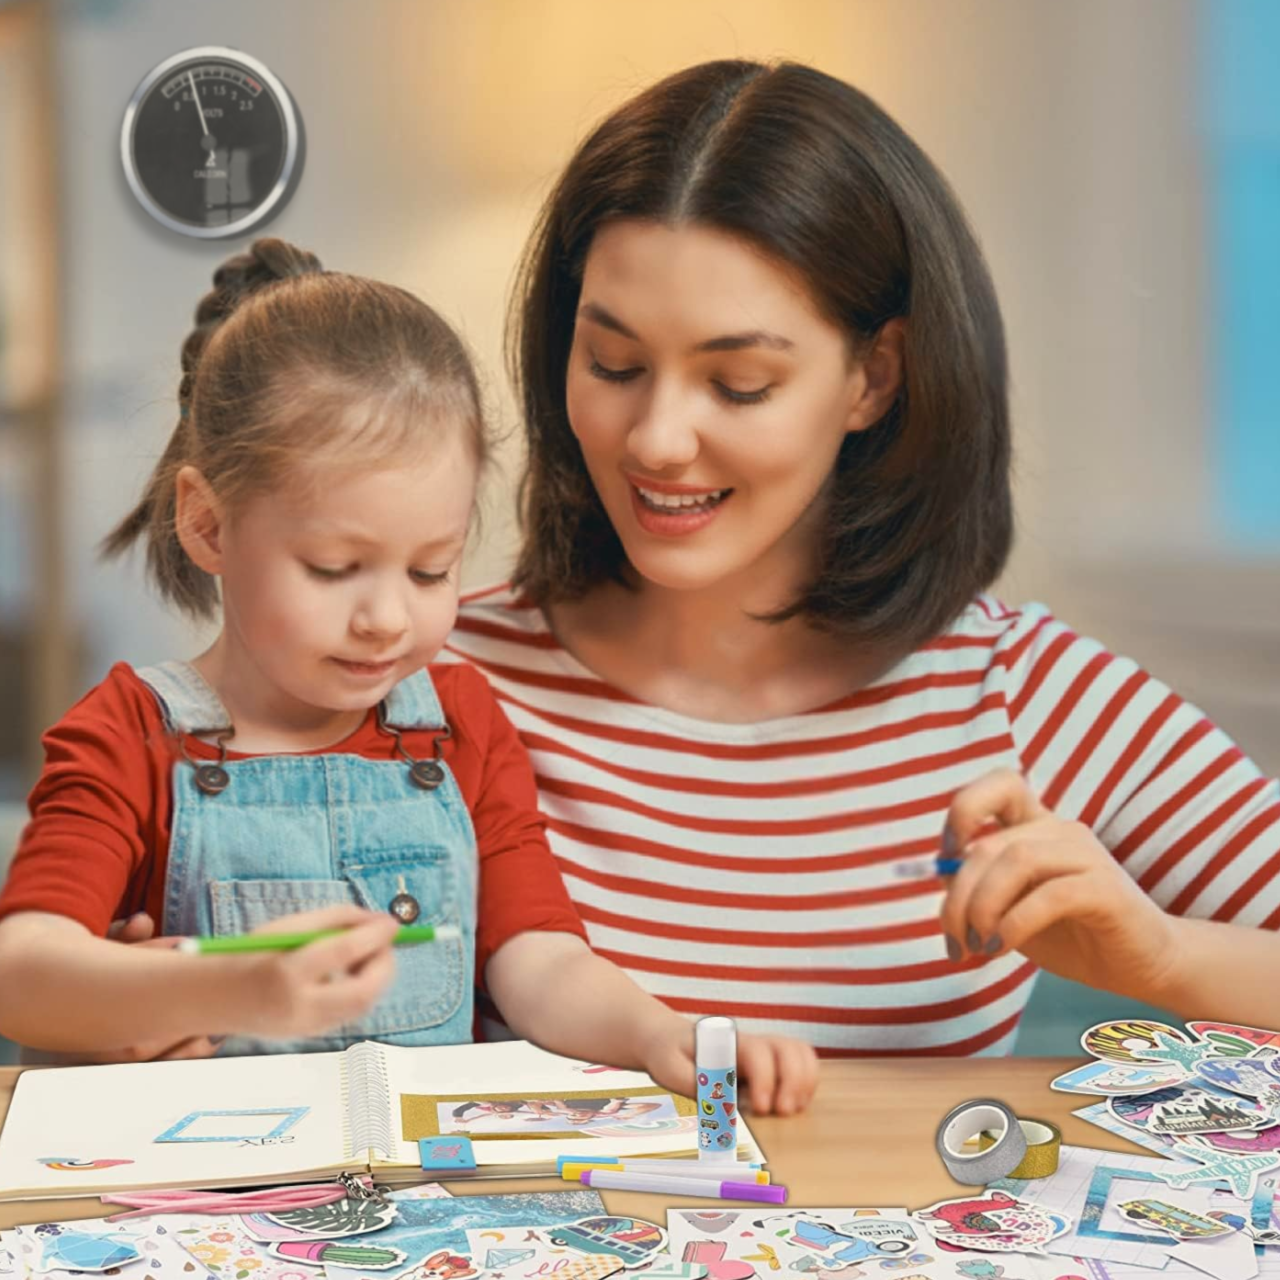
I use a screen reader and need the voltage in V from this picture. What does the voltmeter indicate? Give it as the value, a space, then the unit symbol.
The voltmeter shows 0.75 V
